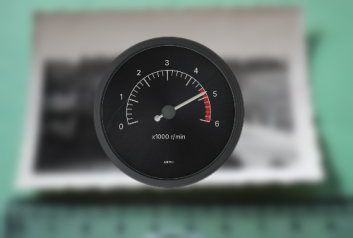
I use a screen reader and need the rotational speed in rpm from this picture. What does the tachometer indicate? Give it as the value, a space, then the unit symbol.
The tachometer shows 4800 rpm
